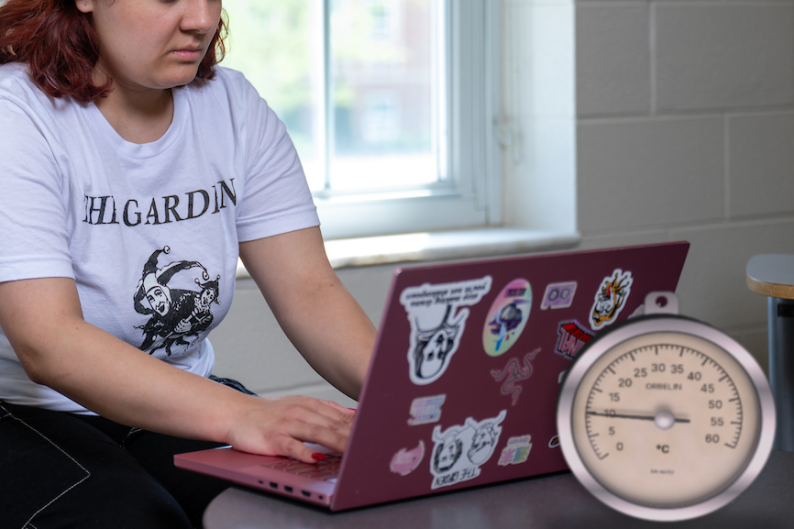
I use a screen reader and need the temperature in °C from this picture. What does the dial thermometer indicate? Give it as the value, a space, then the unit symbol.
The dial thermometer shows 10 °C
